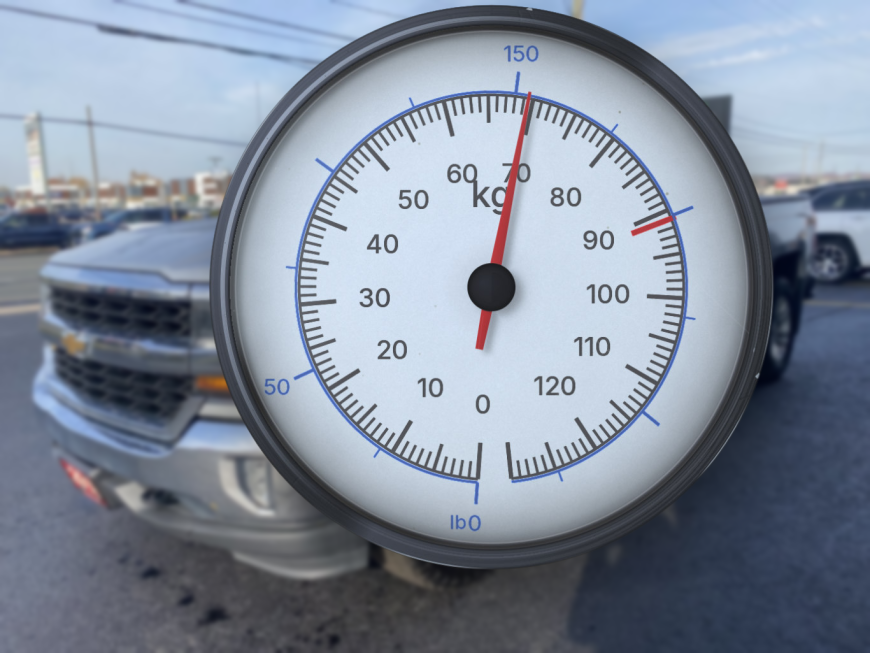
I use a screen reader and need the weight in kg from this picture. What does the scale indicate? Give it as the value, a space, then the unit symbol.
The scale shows 69.5 kg
